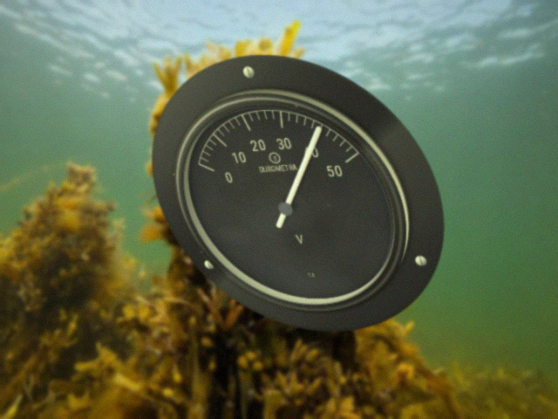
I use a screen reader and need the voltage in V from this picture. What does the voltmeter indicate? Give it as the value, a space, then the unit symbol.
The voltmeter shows 40 V
